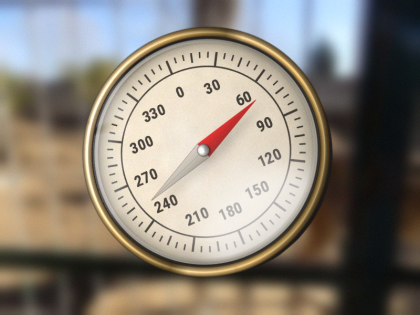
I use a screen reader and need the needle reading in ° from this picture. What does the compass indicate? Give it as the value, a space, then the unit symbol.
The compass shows 70 °
